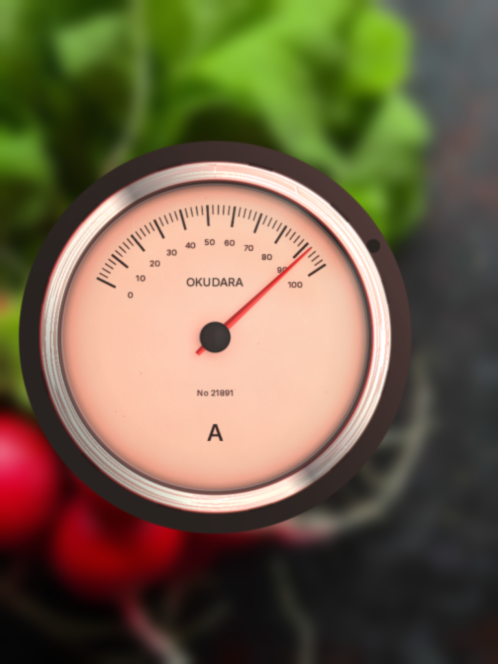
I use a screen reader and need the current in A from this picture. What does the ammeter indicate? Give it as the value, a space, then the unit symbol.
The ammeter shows 92 A
